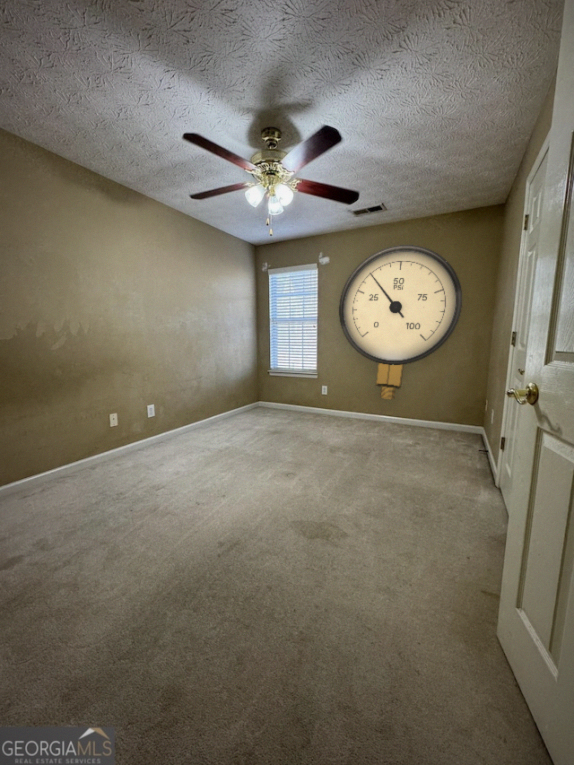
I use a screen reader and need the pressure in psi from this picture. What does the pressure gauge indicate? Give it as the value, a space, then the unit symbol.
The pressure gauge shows 35 psi
